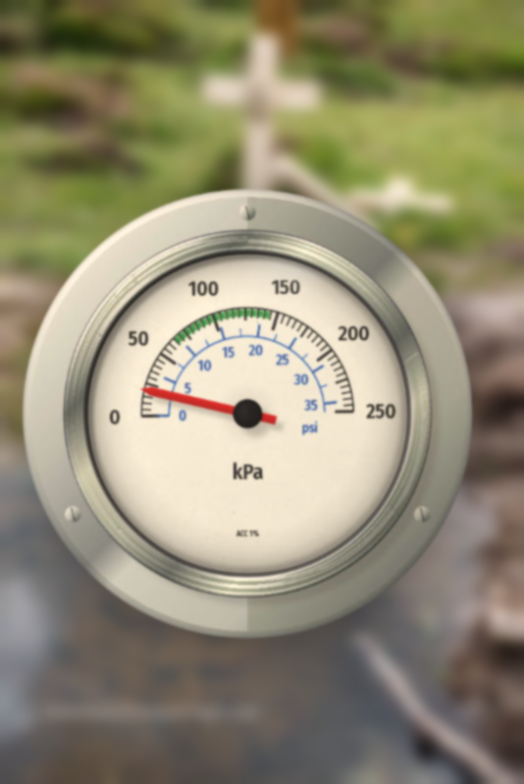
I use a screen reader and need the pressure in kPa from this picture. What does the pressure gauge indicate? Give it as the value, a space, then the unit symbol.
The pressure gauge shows 20 kPa
